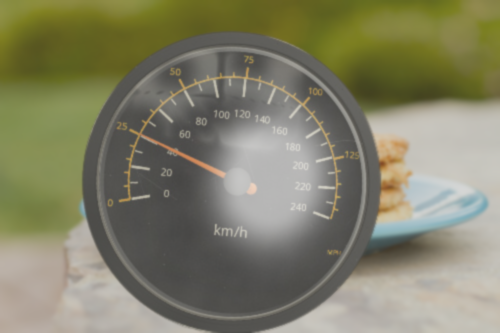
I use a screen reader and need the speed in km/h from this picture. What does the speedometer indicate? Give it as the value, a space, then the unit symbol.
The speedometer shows 40 km/h
